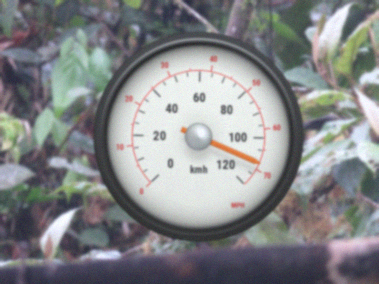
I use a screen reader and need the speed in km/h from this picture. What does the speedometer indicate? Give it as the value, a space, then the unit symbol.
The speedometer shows 110 km/h
